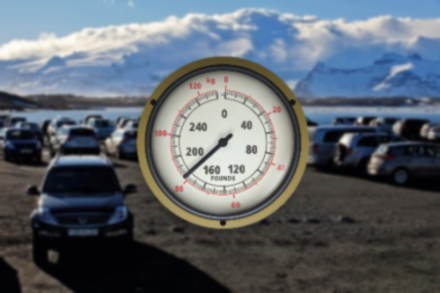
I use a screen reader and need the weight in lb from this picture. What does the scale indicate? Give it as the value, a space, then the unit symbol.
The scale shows 180 lb
